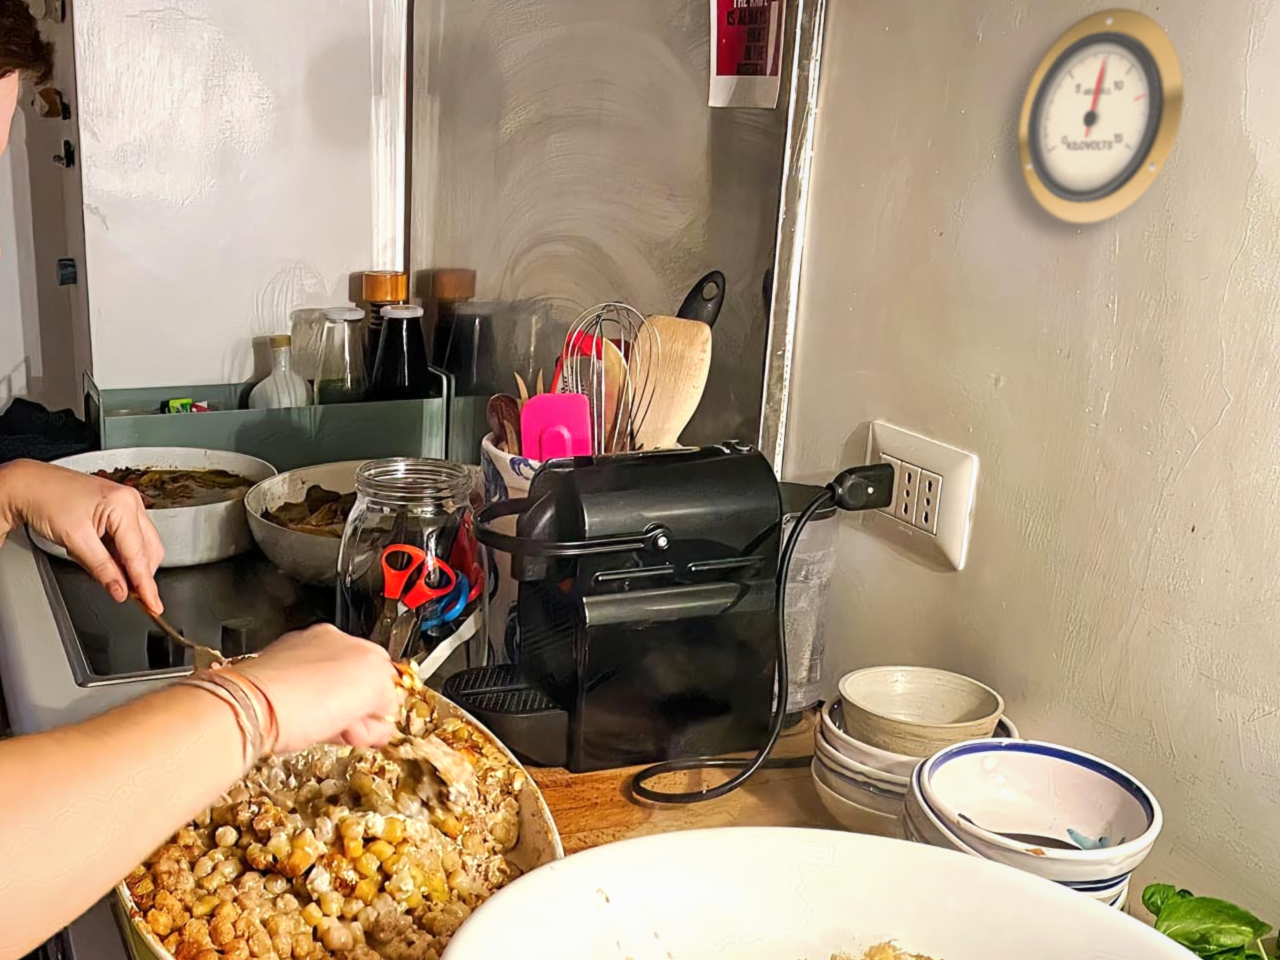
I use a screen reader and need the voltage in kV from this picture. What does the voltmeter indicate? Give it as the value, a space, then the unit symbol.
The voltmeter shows 8 kV
